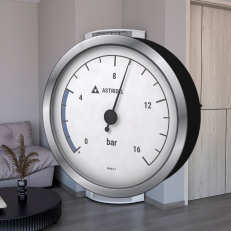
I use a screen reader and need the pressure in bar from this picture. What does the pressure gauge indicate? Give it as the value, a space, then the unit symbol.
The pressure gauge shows 9 bar
